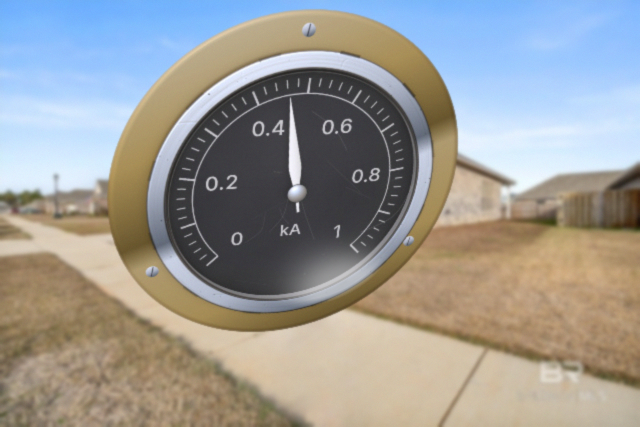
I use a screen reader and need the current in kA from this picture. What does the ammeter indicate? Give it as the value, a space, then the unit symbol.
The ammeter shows 0.46 kA
